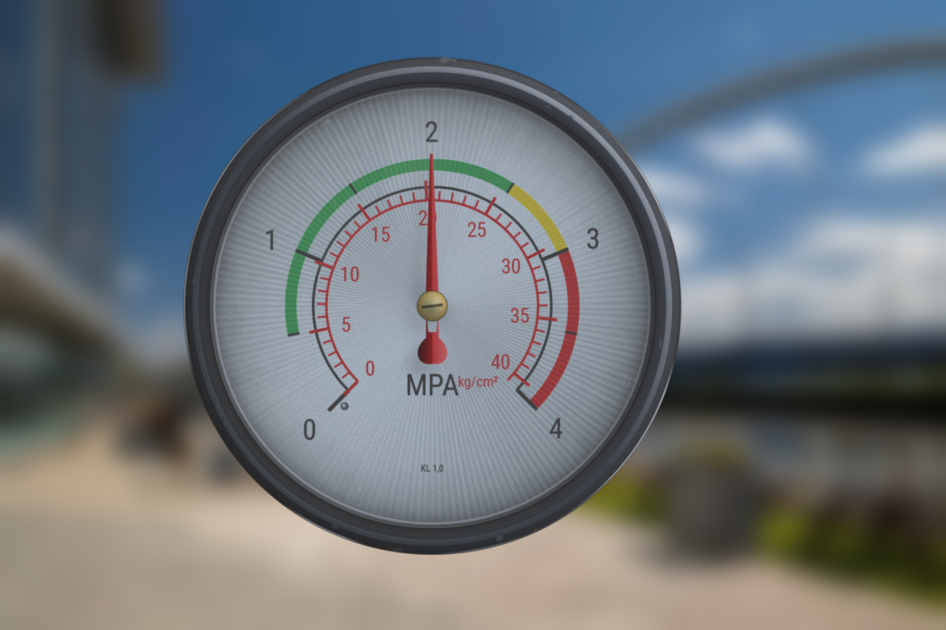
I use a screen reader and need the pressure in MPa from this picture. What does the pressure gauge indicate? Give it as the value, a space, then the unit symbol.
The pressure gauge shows 2 MPa
